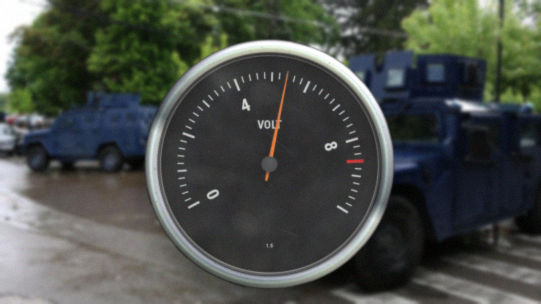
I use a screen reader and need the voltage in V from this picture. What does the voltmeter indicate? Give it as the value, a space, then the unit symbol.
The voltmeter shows 5.4 V
